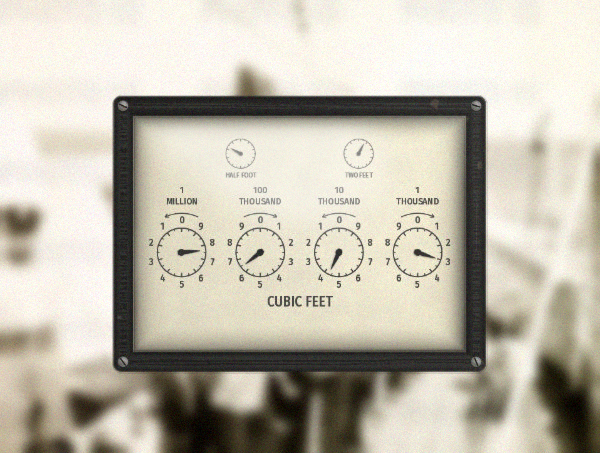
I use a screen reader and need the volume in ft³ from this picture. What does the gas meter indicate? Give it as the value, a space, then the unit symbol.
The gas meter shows 764300 ft³
